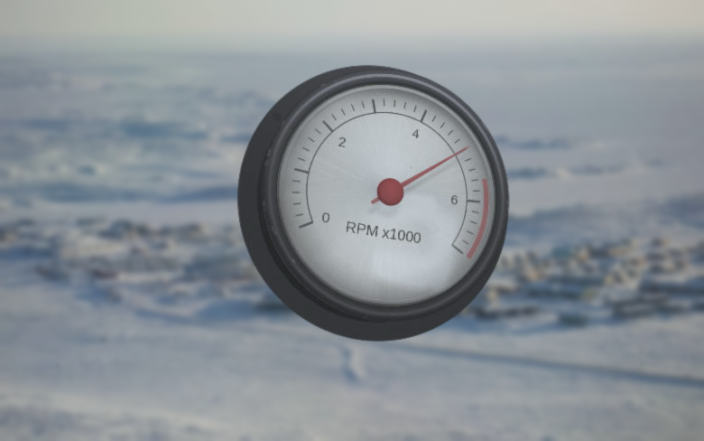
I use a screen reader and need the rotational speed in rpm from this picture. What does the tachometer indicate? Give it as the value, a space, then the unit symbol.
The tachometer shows 5000 rpm
